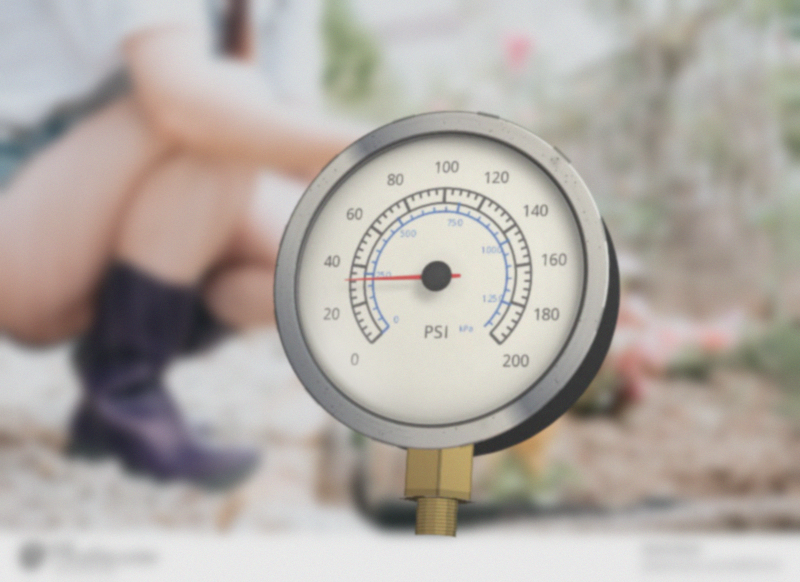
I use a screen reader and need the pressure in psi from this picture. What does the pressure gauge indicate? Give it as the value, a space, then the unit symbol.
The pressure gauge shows 32 psi
